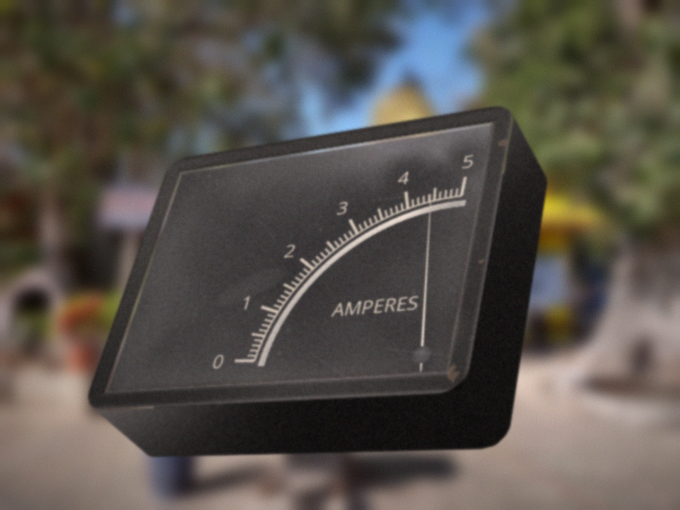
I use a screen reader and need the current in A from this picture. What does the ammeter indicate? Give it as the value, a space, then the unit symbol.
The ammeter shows 4.5 A
